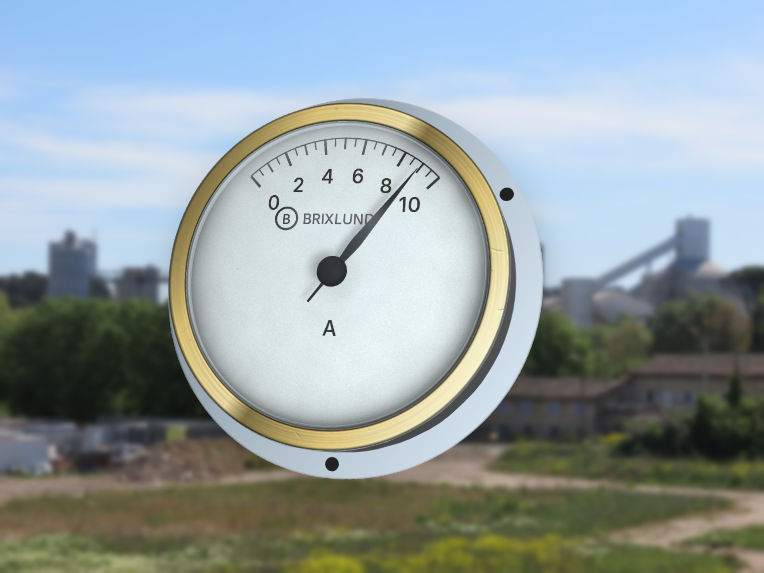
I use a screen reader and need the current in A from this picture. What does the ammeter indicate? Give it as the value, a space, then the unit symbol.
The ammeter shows 9 A
